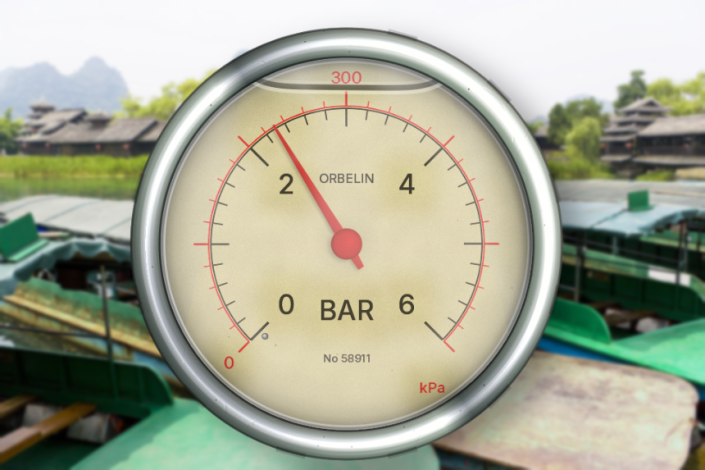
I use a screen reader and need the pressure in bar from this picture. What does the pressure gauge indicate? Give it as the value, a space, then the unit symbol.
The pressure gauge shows 2.3 bar
